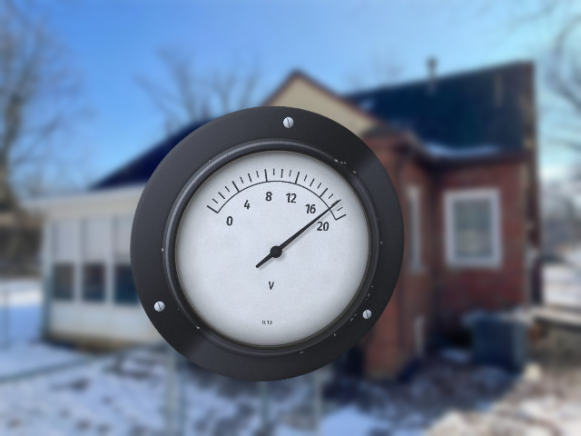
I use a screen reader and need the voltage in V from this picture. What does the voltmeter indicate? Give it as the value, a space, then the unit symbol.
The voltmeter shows 18 V
